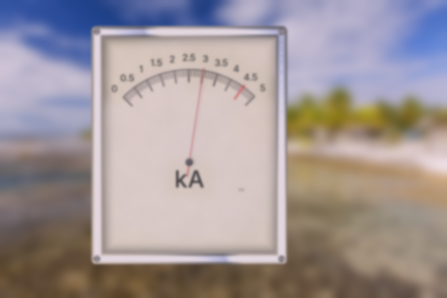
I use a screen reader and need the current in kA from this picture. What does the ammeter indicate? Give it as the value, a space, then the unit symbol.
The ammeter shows 3 kA
